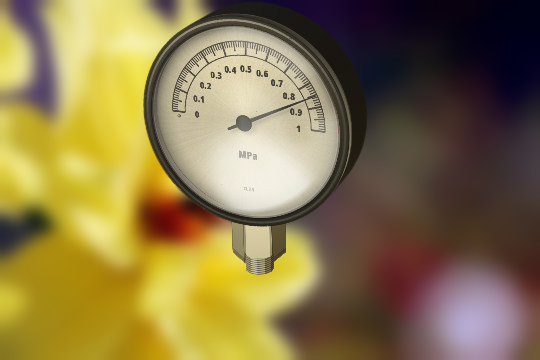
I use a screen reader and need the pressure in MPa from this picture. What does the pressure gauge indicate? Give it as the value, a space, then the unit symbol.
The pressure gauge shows 0.85 MPa
